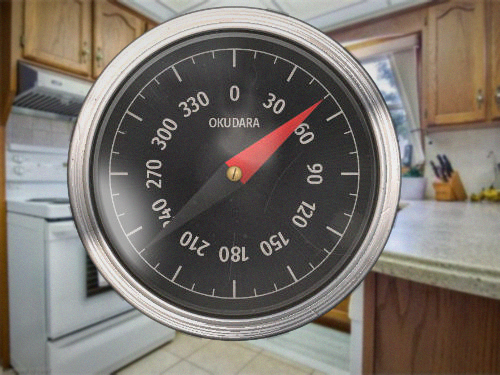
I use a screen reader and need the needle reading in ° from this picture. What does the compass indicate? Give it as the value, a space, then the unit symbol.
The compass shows 50 °
